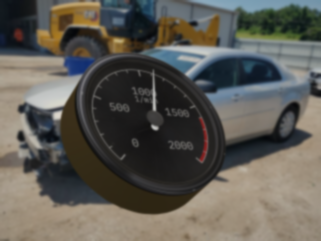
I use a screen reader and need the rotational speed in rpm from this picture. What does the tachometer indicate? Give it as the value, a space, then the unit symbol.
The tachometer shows 1100 rpm
